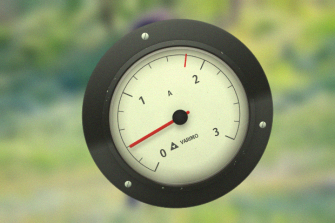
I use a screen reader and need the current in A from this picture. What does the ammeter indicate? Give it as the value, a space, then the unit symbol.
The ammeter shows 0.4 A
